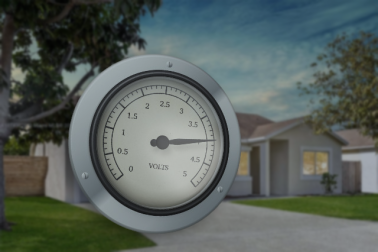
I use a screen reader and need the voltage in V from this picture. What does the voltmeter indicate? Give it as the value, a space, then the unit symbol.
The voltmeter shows 4 V
